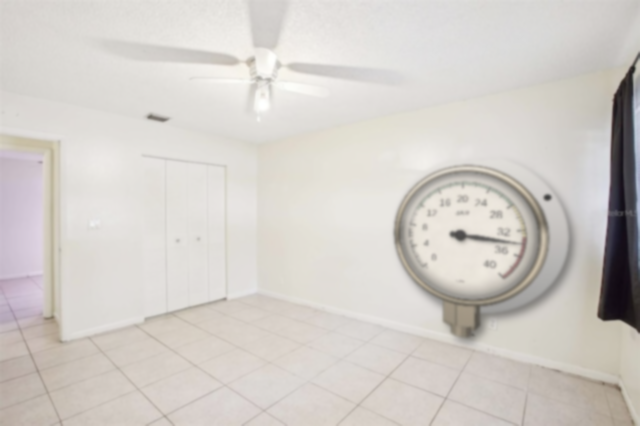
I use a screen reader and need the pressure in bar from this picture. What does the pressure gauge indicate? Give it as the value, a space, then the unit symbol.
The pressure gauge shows 34 bar
